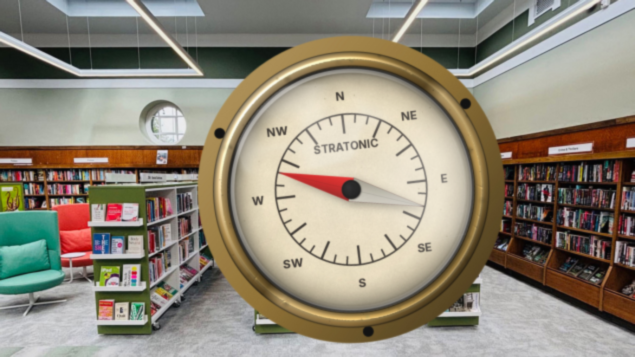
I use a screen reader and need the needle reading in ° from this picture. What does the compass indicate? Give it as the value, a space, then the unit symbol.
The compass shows 290 °
